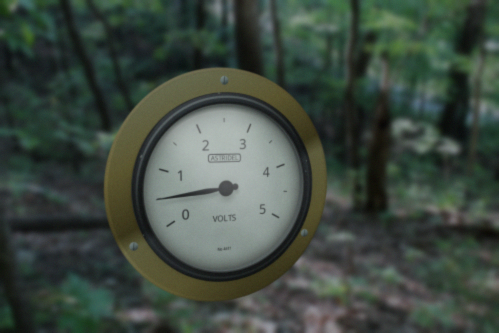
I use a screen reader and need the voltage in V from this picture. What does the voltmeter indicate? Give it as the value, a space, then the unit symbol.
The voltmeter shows 0.5 V
